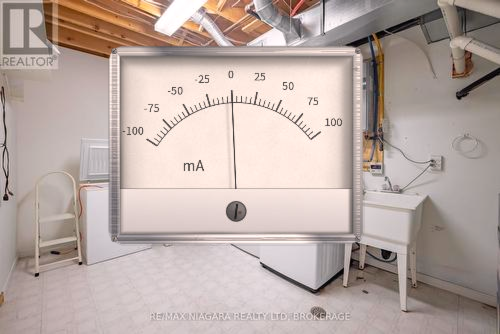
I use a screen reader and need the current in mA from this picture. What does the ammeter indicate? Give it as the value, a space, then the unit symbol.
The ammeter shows 0 mA
